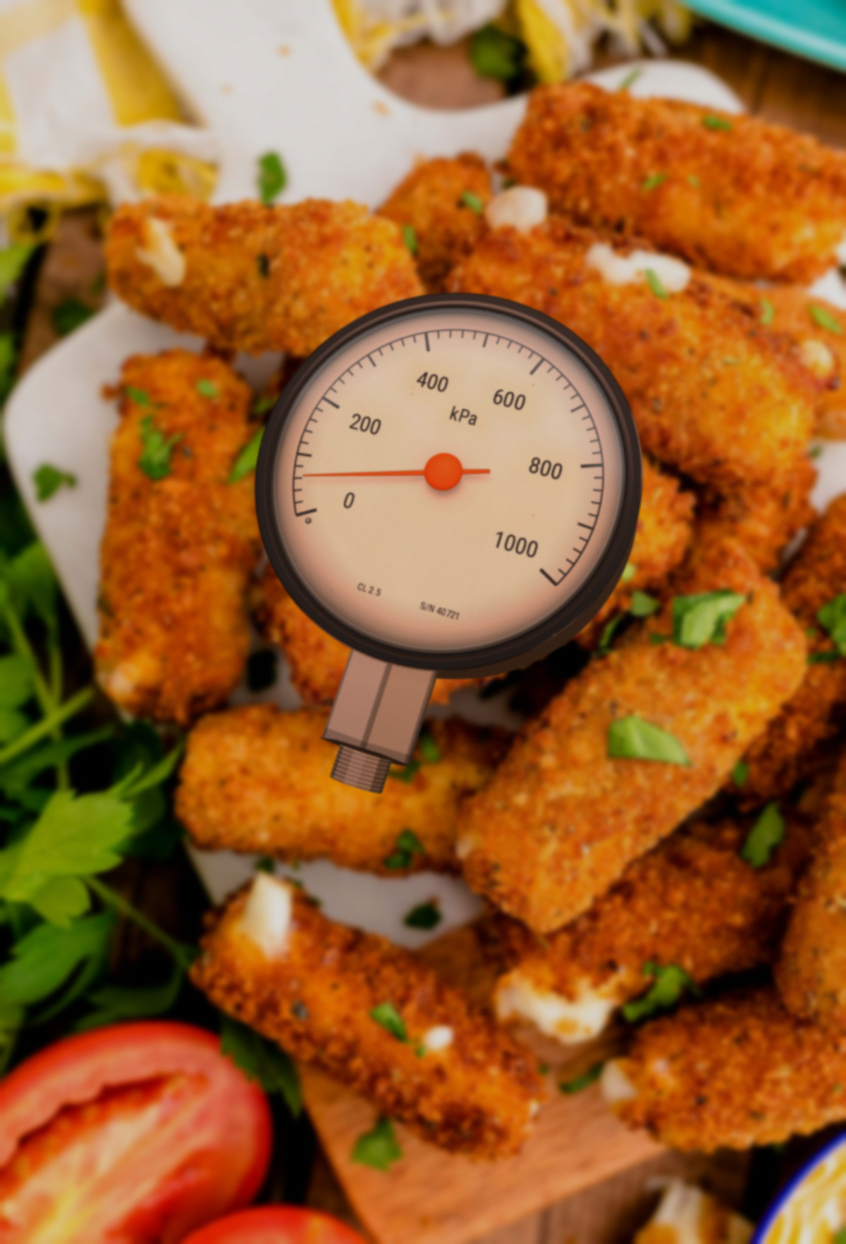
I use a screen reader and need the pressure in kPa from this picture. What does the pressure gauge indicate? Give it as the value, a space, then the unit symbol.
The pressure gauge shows 60 kPa
